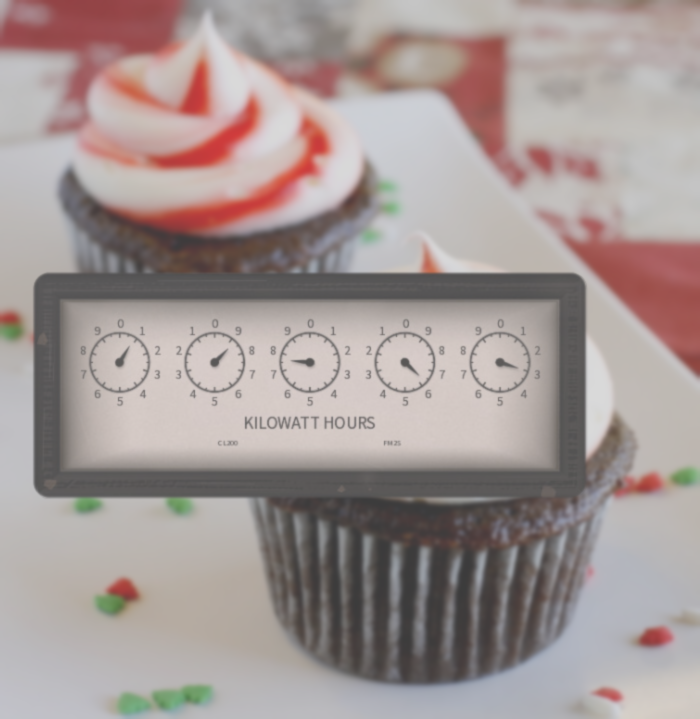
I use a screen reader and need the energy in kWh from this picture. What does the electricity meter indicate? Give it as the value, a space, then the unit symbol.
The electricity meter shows 8763 kWh
